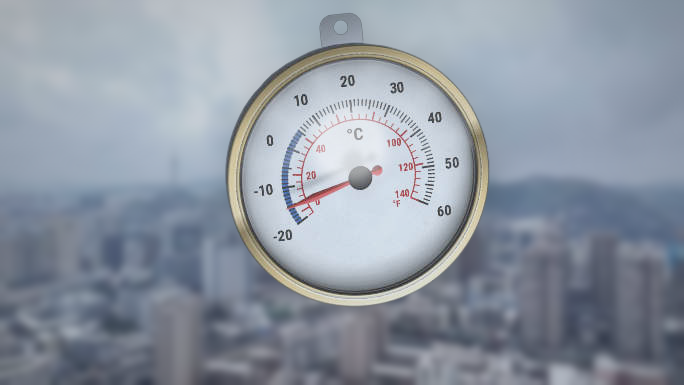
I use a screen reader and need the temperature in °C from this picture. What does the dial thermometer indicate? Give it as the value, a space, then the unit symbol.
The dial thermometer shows -15 °C
